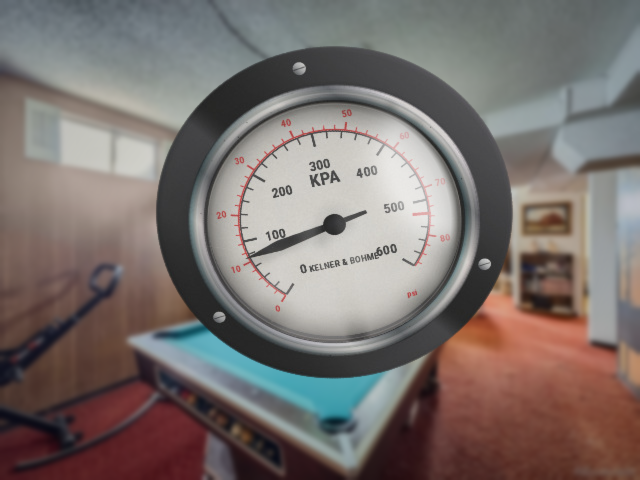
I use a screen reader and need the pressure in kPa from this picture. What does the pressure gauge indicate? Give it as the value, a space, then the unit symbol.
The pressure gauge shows 80 kPa
